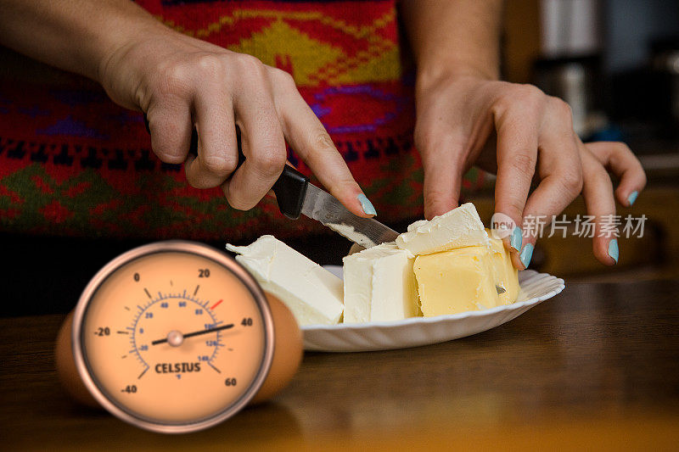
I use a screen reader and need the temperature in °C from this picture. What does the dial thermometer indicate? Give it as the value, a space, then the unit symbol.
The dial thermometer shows 40 °C
